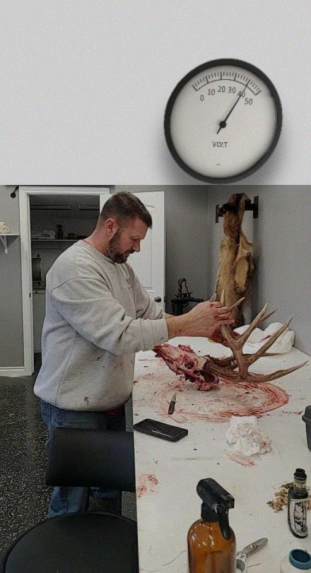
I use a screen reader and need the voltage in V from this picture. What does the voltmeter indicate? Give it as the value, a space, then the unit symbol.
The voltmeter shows 40 V
